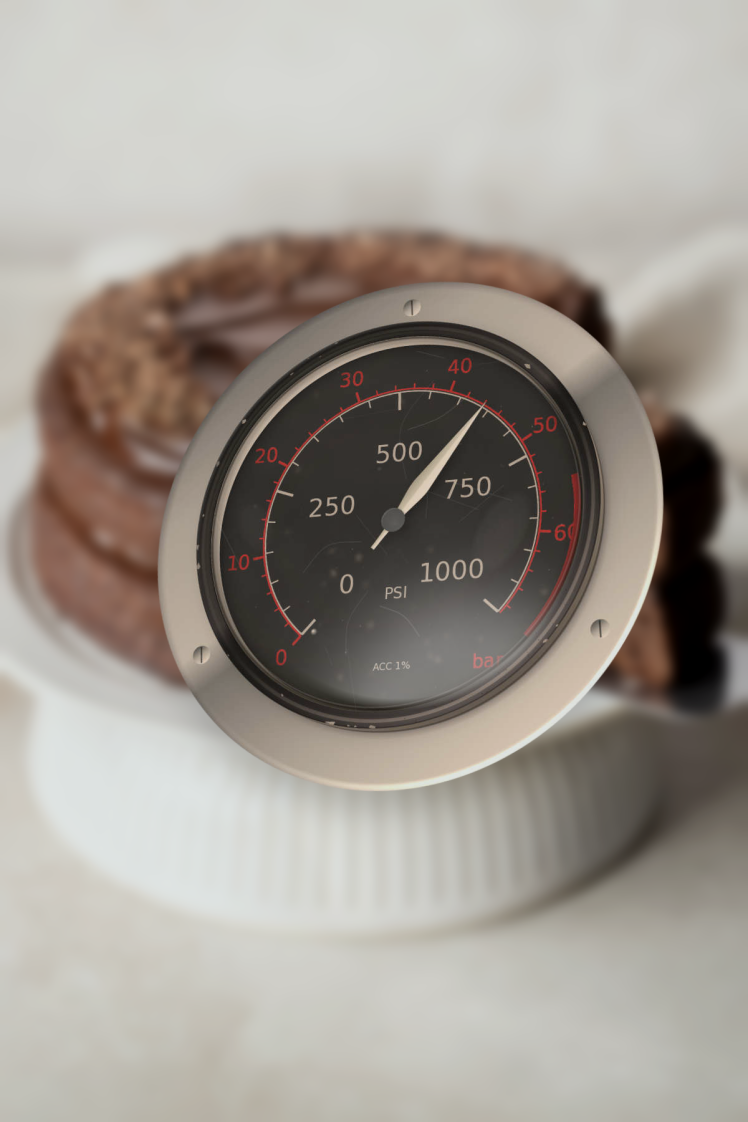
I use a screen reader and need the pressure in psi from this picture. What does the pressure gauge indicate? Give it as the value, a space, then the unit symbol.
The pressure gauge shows 650 psi
